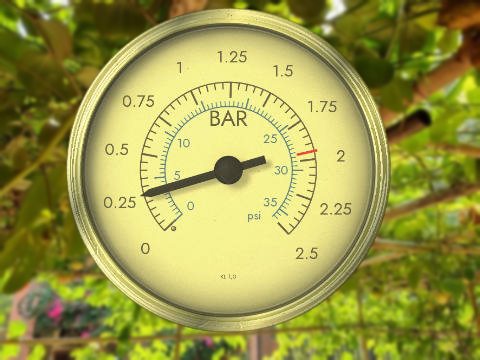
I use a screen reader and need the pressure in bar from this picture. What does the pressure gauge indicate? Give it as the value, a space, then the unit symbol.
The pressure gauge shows 0.25 bar
